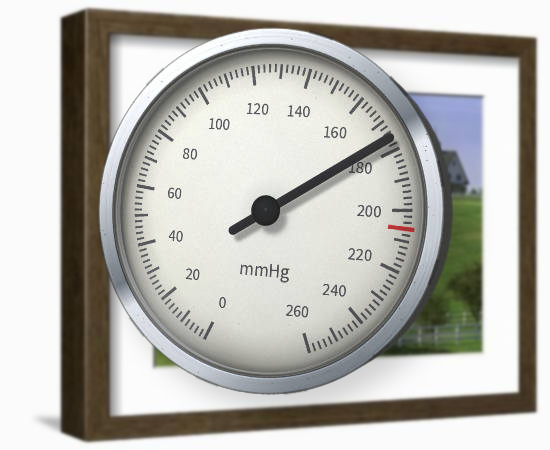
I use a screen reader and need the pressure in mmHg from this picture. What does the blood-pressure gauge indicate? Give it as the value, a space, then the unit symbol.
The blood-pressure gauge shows 176 mmHg
